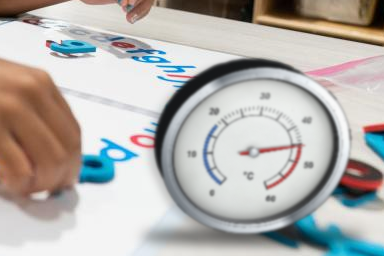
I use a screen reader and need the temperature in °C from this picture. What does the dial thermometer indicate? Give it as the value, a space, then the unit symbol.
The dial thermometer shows 45 °C
